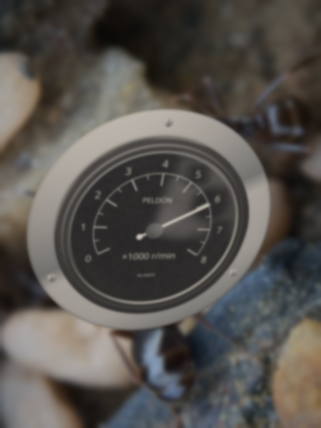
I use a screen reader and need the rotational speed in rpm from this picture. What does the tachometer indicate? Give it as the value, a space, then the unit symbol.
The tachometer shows 6000 rpm
